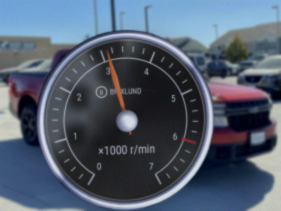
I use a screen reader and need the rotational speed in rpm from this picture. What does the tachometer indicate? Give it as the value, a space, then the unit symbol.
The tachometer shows 3100 rpm
